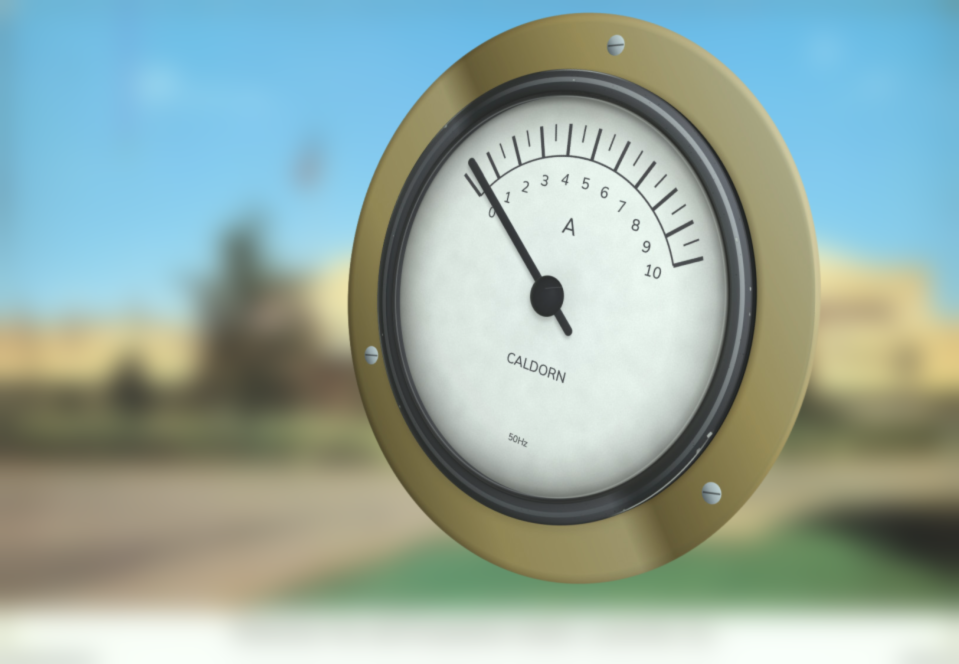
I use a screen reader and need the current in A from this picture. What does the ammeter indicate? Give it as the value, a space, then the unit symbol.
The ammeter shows 0.5 A
